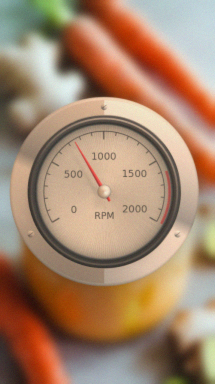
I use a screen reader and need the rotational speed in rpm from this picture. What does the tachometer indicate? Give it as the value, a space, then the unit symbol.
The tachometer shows 750 rpm
